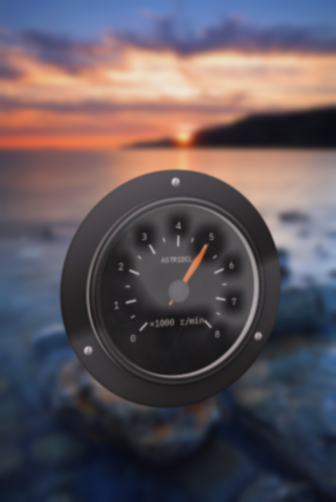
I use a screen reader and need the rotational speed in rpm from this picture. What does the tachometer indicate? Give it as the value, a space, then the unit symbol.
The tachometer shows 5000 rpm
